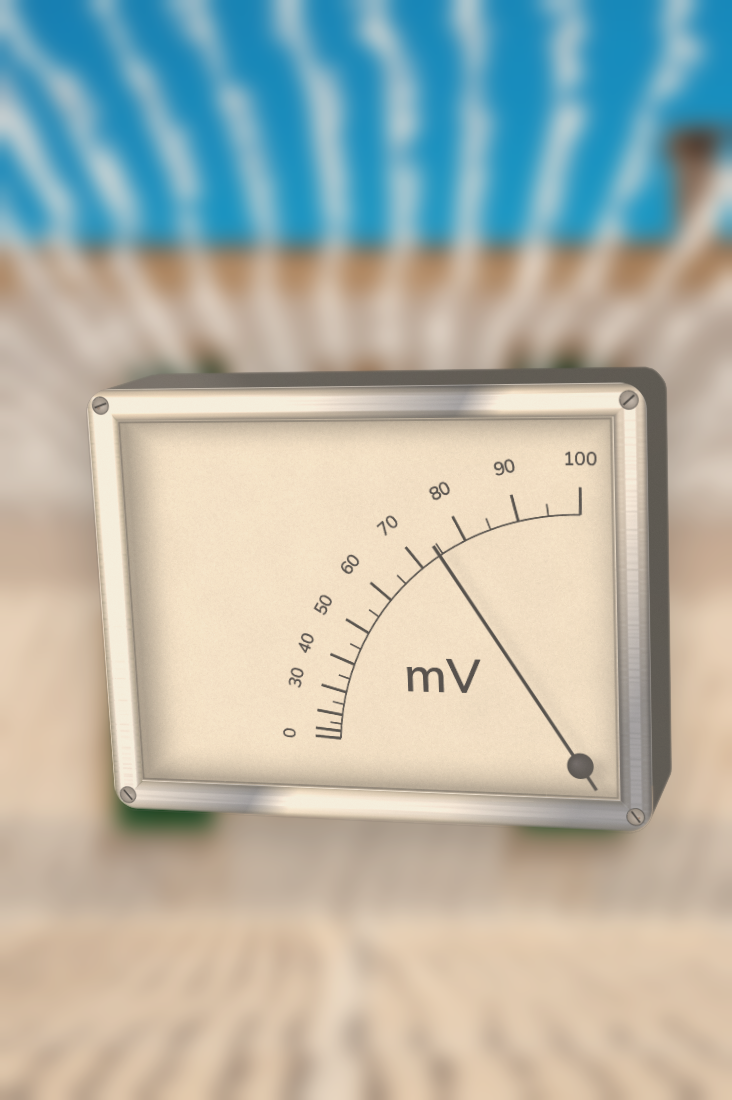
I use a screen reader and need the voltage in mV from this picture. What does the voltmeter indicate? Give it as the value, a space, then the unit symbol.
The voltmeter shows 75 mV
